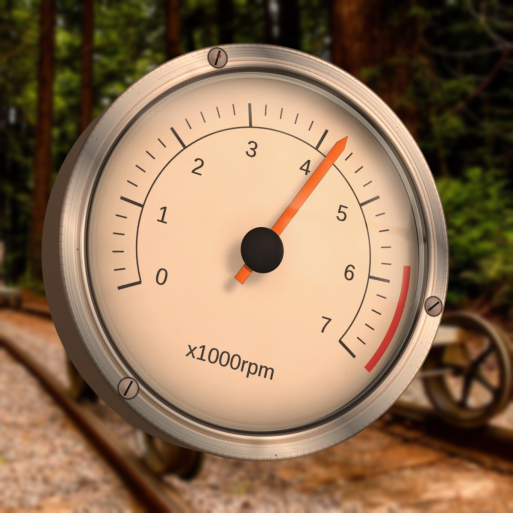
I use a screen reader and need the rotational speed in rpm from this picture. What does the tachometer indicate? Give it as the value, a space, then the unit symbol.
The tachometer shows 4200 rpm
